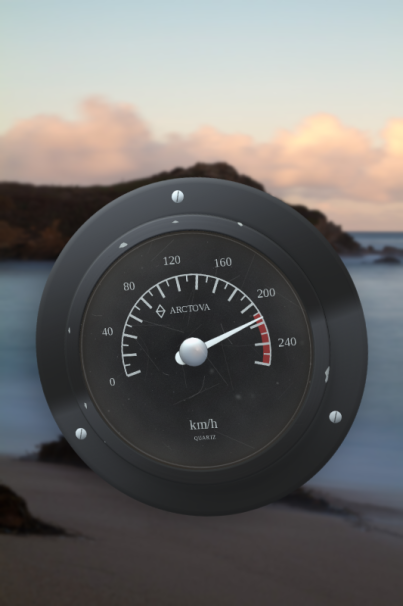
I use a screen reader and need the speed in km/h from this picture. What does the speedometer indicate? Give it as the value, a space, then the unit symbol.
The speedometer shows 215 km/h
